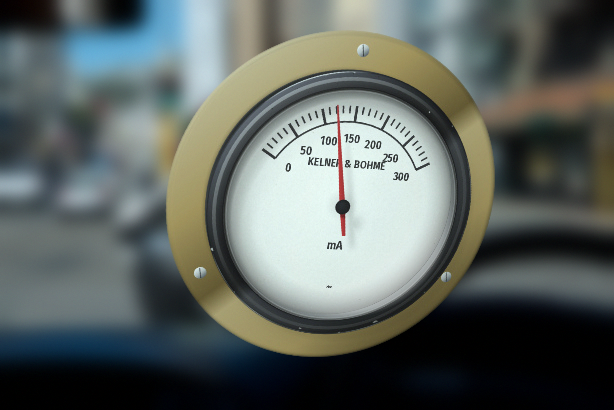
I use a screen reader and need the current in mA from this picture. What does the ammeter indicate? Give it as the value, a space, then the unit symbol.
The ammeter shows 120 mA
